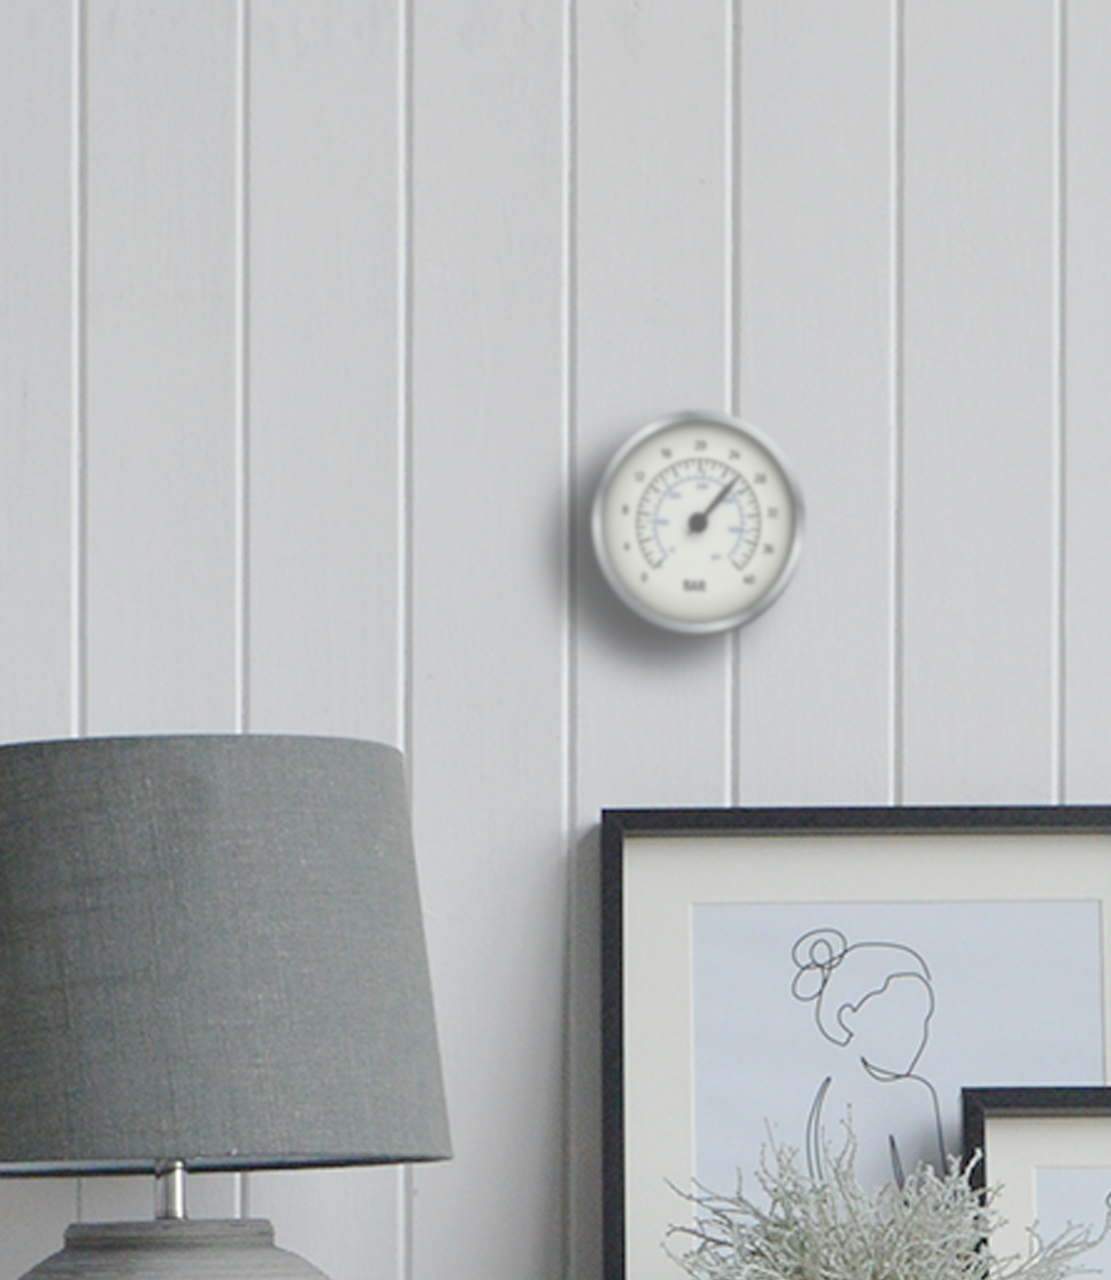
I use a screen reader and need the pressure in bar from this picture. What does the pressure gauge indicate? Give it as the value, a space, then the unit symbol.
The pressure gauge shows 26 bar
